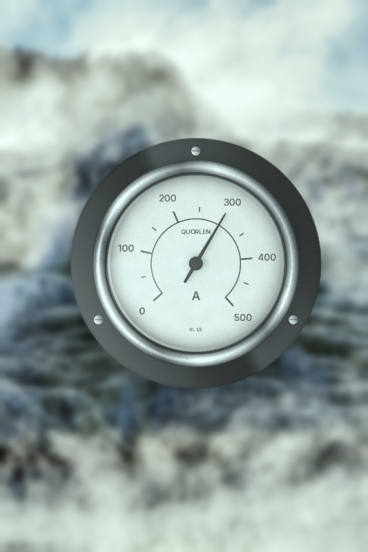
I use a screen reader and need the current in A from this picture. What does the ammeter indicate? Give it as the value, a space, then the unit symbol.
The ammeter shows 300 A
